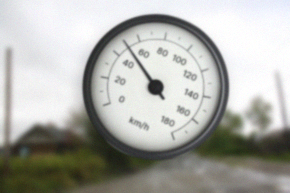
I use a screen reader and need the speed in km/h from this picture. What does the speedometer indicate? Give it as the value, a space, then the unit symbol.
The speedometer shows 50 km/h
